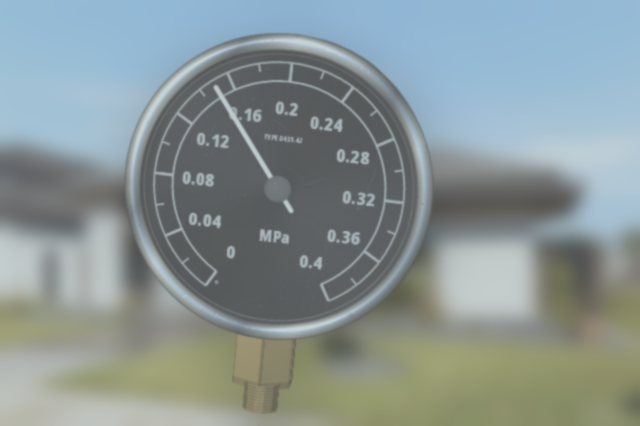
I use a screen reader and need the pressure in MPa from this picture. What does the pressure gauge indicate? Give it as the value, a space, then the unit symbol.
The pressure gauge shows 0.15 MPa
